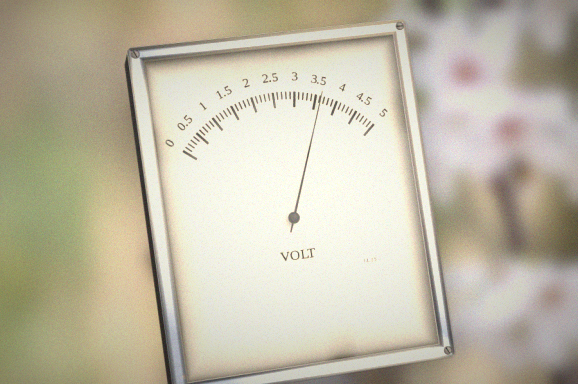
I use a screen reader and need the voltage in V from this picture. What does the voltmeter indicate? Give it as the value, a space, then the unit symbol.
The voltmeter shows 3.6 V
